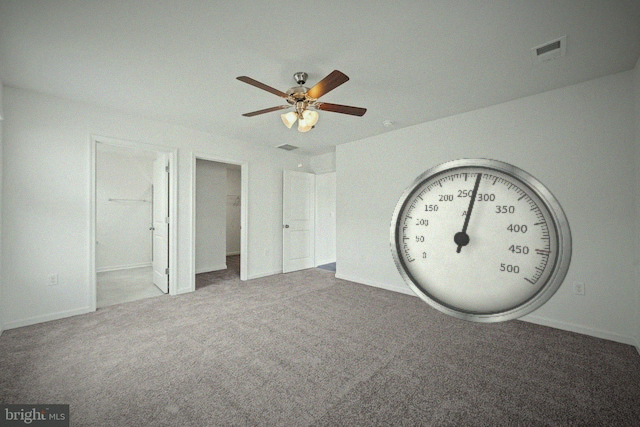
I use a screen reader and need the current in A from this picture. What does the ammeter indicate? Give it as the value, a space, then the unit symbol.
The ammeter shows 275 A
